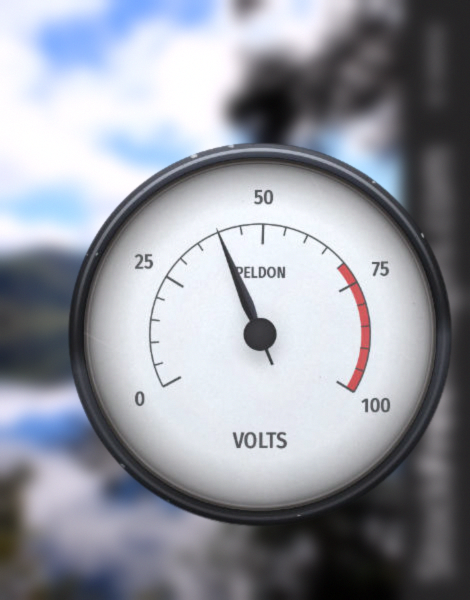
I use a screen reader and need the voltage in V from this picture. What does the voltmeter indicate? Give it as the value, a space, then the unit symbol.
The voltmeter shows 40 V
